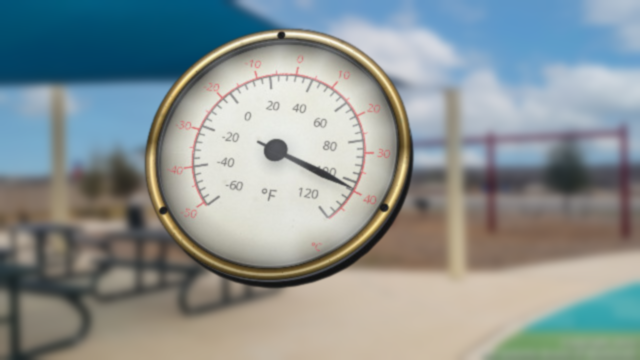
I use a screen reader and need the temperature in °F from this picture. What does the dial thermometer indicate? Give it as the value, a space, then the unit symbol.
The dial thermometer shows 104 °F
